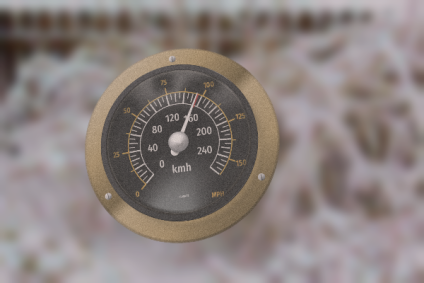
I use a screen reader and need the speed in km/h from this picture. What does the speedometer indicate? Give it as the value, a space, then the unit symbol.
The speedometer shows 155 km/h
